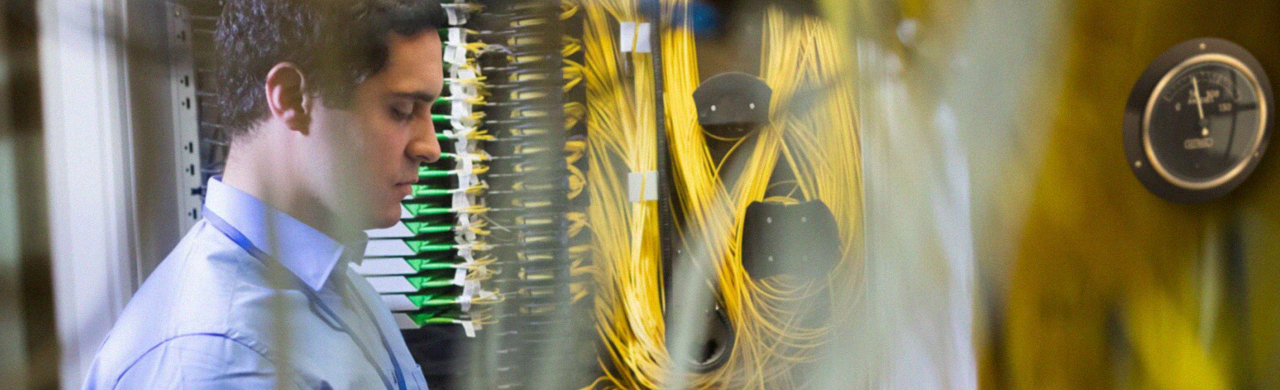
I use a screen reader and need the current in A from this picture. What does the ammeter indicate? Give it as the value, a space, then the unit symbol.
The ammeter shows 50 A
